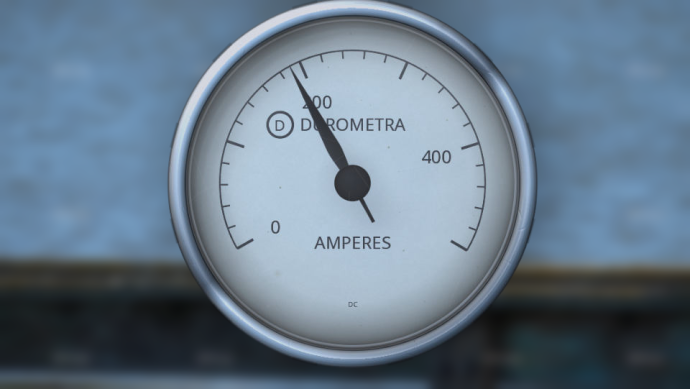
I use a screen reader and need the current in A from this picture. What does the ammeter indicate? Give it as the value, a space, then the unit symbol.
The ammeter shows 190 A
